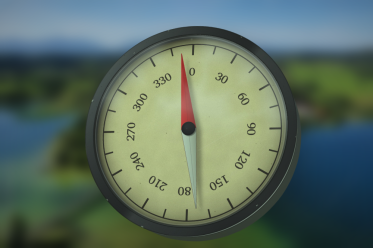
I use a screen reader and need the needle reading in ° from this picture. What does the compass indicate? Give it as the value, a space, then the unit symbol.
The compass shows 352.5 °
